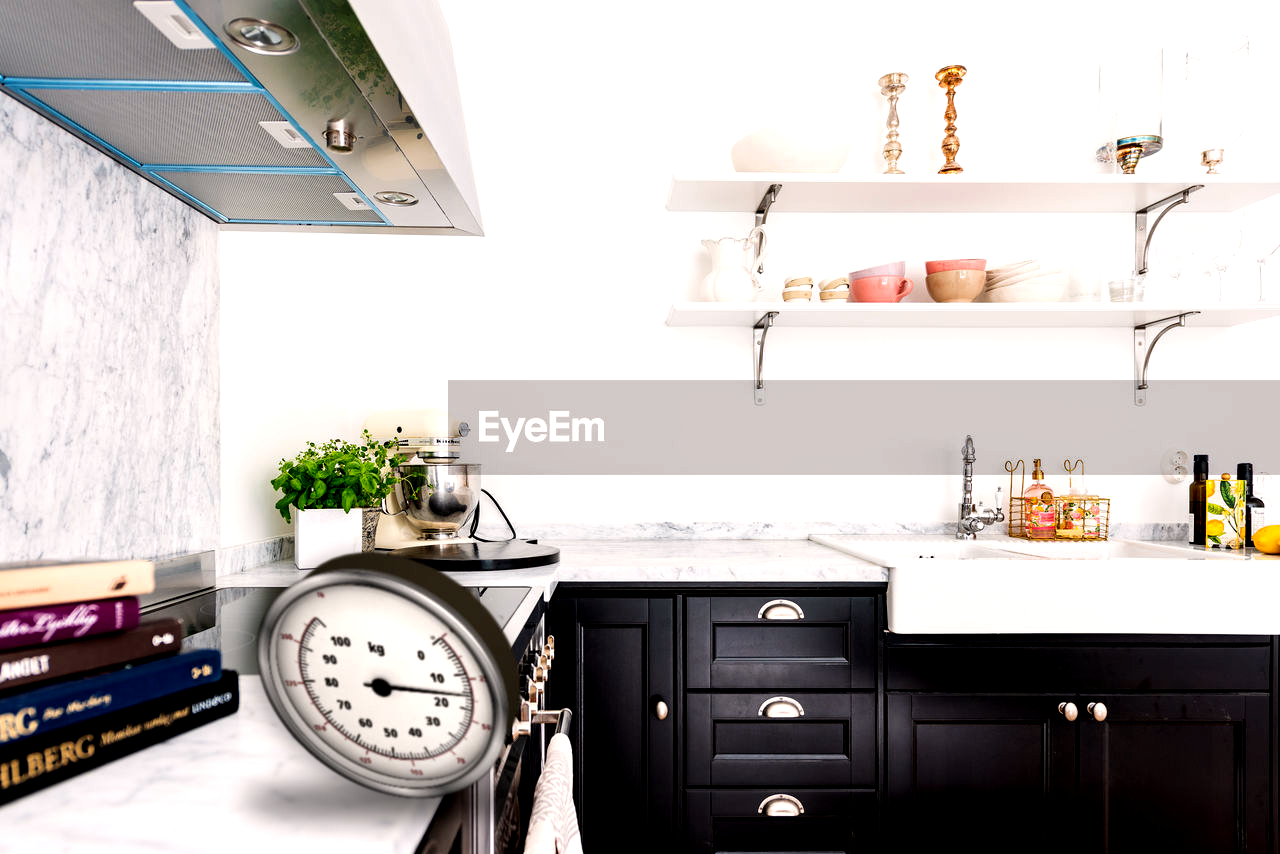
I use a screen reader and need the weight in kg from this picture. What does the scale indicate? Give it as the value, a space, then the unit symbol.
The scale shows 15 kg
